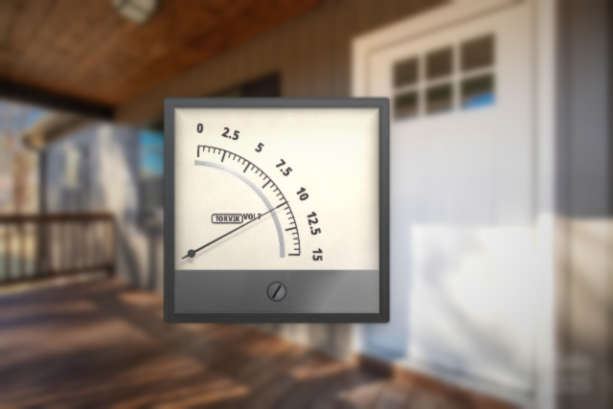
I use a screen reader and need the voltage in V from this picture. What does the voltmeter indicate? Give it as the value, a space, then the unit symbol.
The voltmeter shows 10 V
